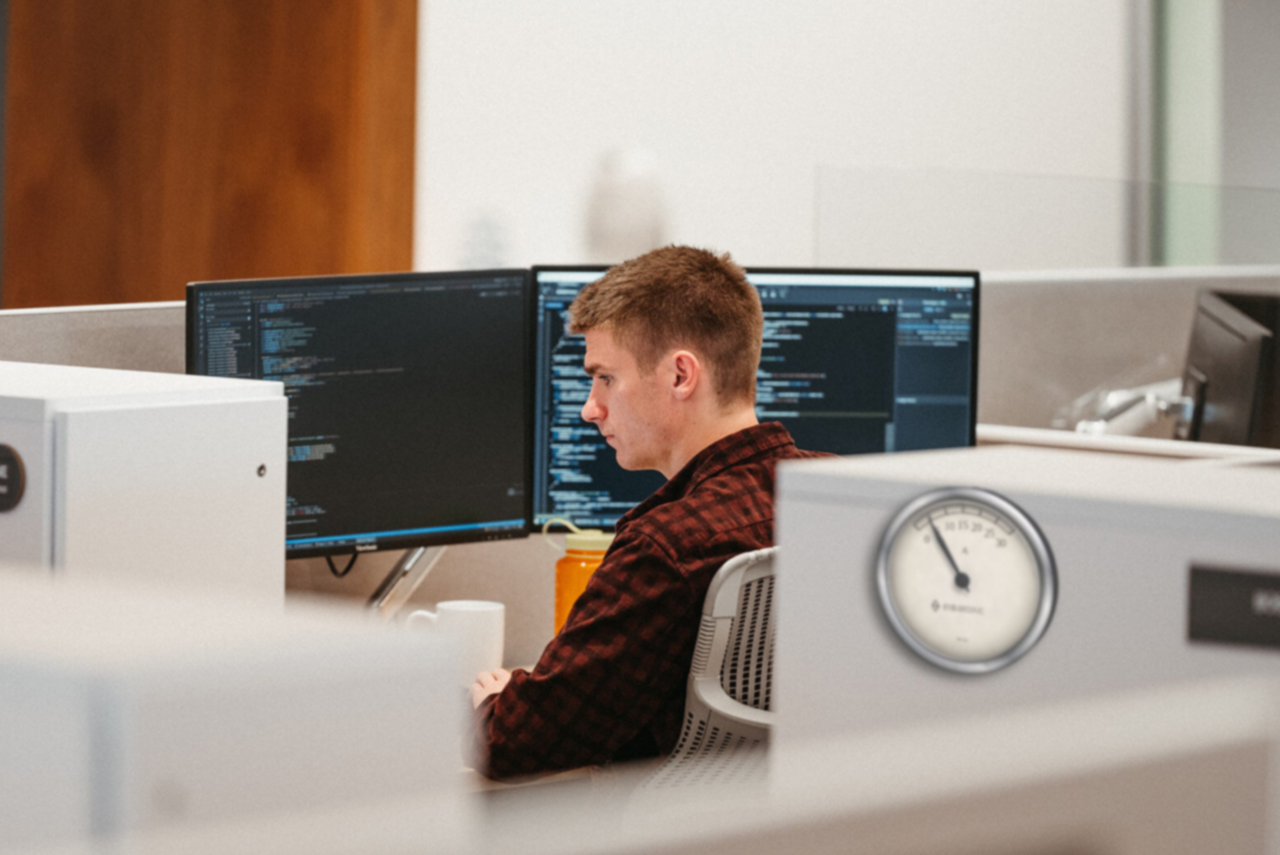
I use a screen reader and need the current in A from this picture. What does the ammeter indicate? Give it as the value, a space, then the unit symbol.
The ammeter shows 5 A
